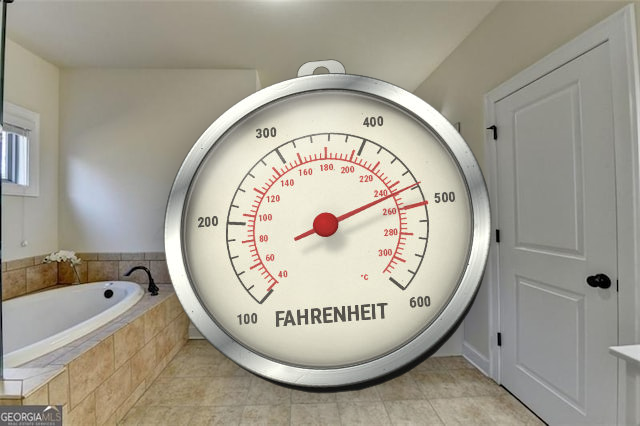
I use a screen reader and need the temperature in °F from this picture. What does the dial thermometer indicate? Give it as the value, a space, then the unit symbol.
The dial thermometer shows 480 °F
